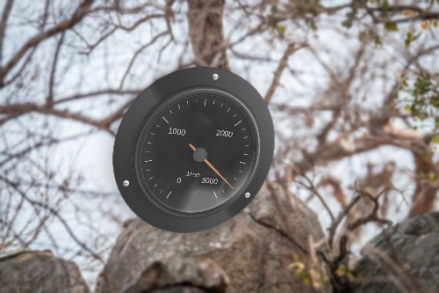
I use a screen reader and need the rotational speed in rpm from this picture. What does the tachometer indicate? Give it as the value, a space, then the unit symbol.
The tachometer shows 2800 rpm
